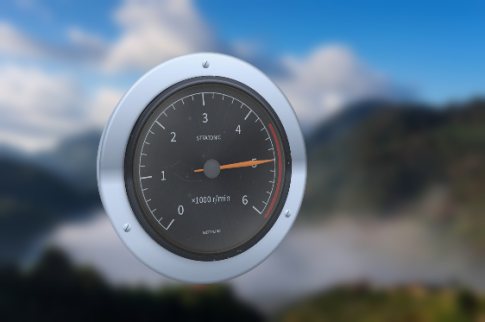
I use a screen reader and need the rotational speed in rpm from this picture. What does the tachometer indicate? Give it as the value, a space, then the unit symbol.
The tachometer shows 5000 rpm
